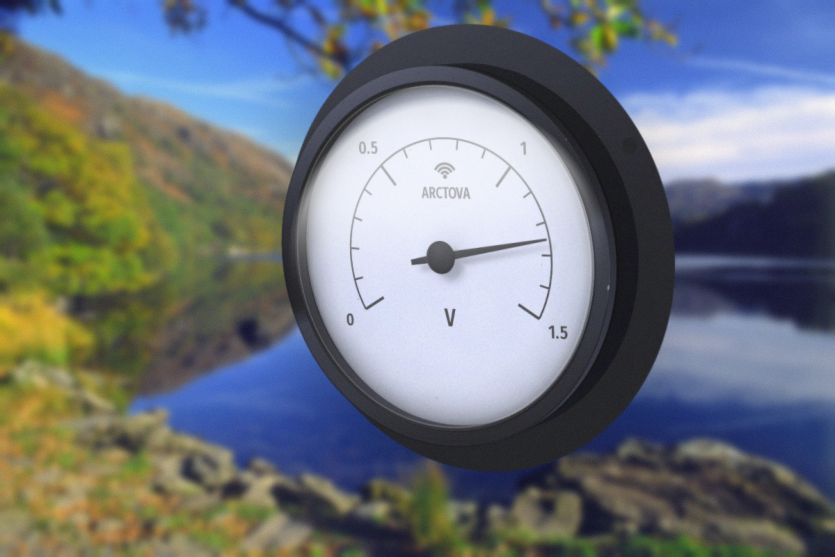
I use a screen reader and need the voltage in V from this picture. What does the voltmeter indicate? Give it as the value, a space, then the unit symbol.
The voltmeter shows 1.25 V
